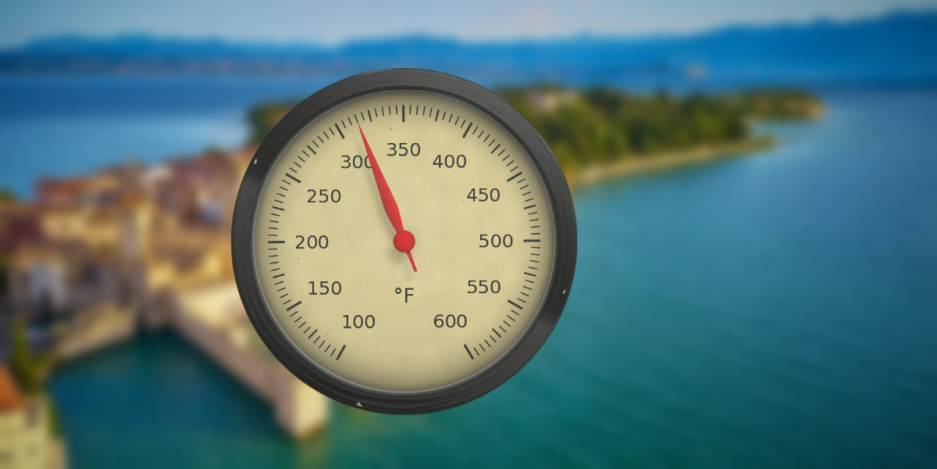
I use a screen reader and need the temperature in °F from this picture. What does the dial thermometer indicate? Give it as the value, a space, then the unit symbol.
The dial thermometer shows 315 °F
